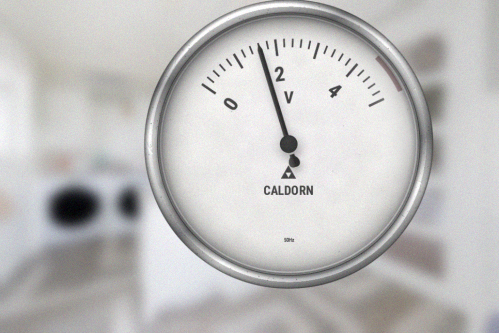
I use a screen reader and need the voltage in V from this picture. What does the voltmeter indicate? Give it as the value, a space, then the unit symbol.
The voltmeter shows 1.6 V
